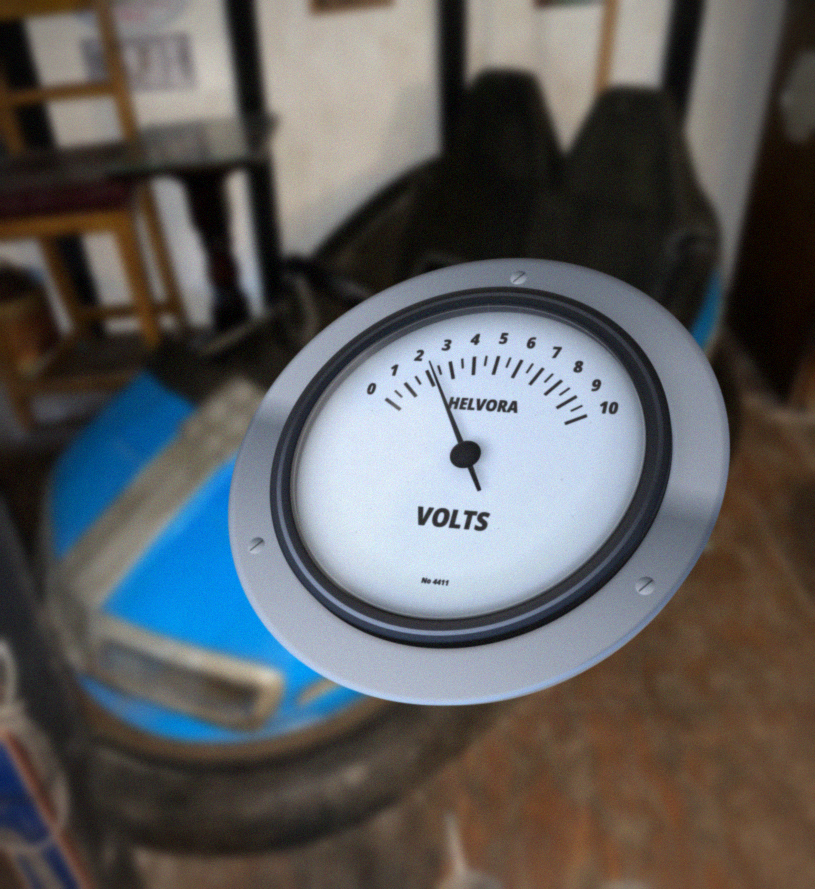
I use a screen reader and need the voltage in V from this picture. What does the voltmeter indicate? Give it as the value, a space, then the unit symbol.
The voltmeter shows 2.25 V
